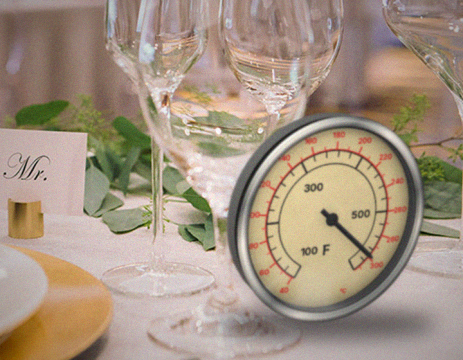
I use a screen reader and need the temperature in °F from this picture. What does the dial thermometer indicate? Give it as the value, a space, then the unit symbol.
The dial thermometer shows 570 °F
